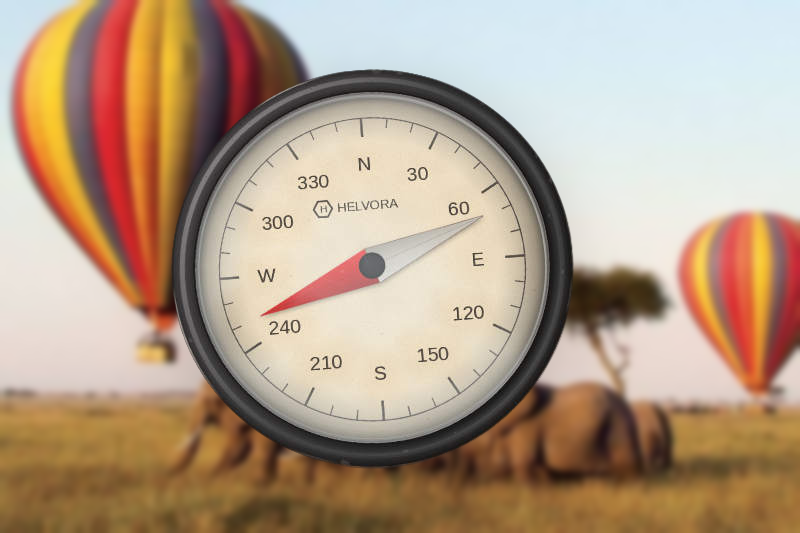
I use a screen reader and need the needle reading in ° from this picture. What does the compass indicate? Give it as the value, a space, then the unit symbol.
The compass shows 250 °
